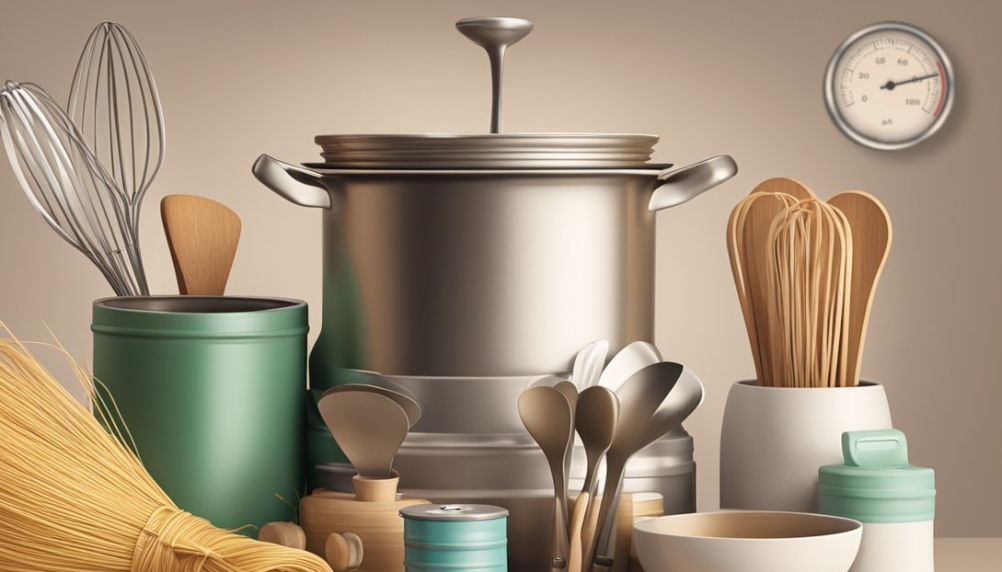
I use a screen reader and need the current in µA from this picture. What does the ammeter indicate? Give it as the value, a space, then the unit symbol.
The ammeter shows 80 µA
